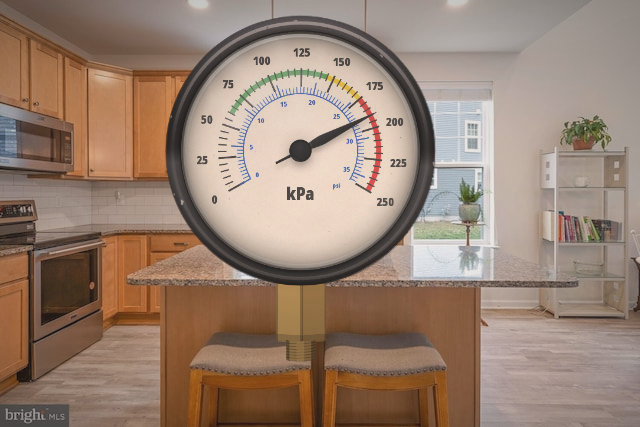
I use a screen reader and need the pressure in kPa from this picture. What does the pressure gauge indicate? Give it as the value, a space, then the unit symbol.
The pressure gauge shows 190 kPa
